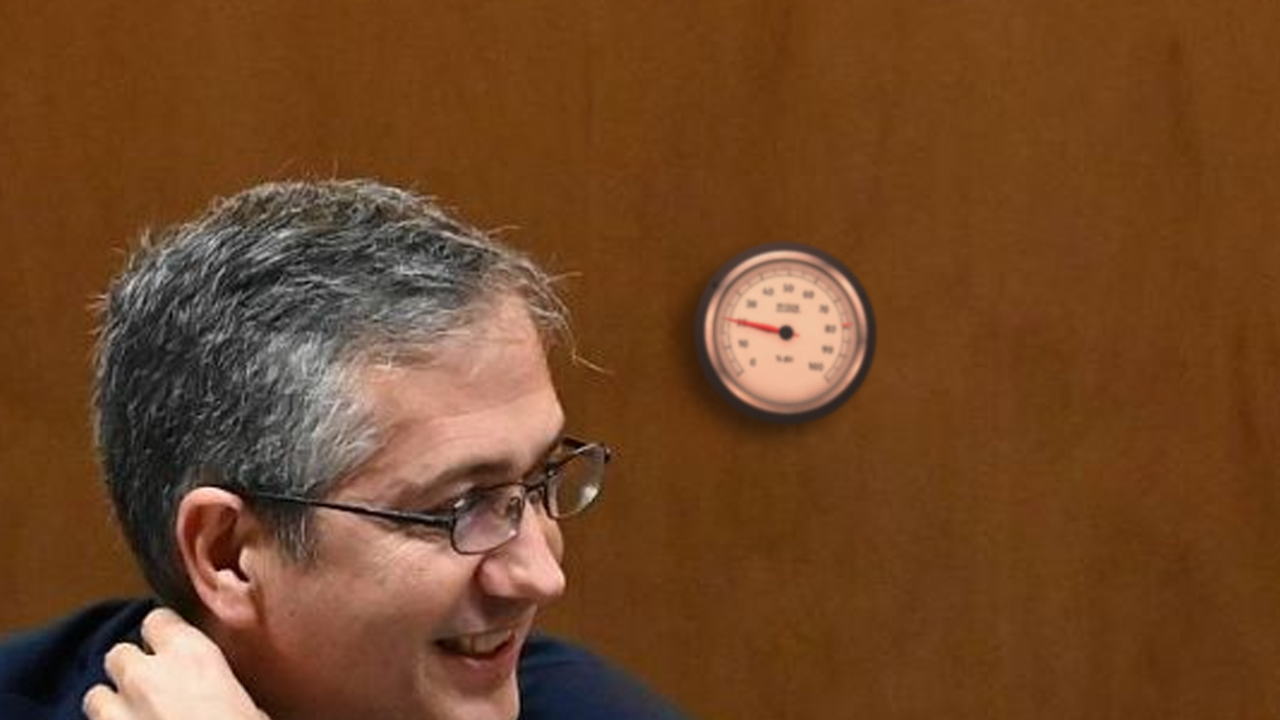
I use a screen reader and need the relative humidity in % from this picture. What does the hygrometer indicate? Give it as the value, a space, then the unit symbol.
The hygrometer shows 20 %
